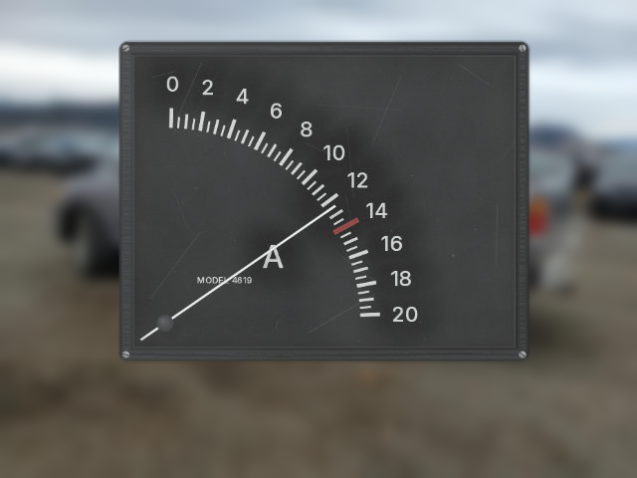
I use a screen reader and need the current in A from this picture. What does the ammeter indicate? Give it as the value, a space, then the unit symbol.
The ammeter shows 12.5 A
